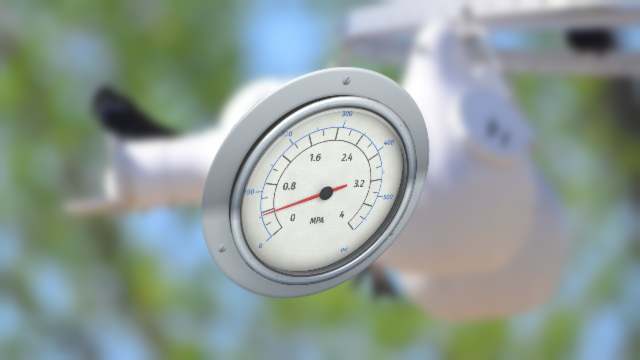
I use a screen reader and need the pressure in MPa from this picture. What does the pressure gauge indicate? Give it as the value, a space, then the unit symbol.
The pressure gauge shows 0.4 MPa
